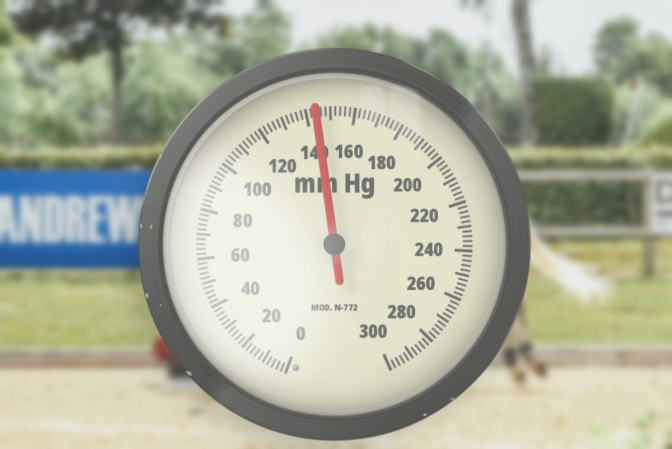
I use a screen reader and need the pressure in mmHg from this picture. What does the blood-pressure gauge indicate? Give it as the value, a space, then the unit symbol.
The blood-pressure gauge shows 144 mmHg
